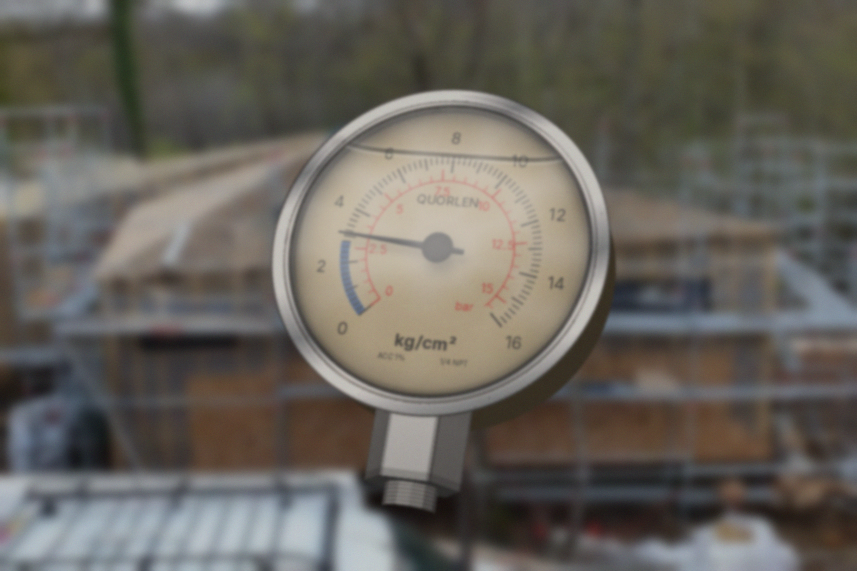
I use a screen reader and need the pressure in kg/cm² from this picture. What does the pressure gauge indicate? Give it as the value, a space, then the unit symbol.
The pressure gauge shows 3 kg/cm²
